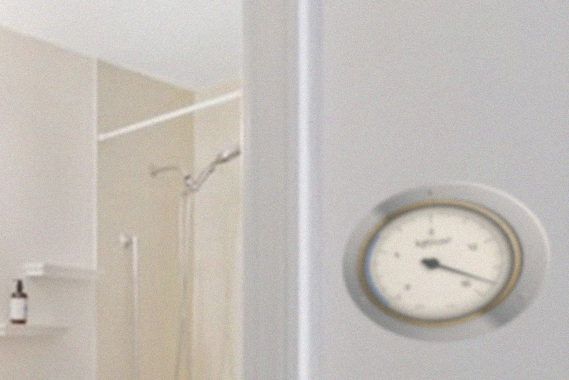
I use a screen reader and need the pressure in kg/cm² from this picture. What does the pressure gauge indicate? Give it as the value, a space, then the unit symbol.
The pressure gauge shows 15 kg/cm²
